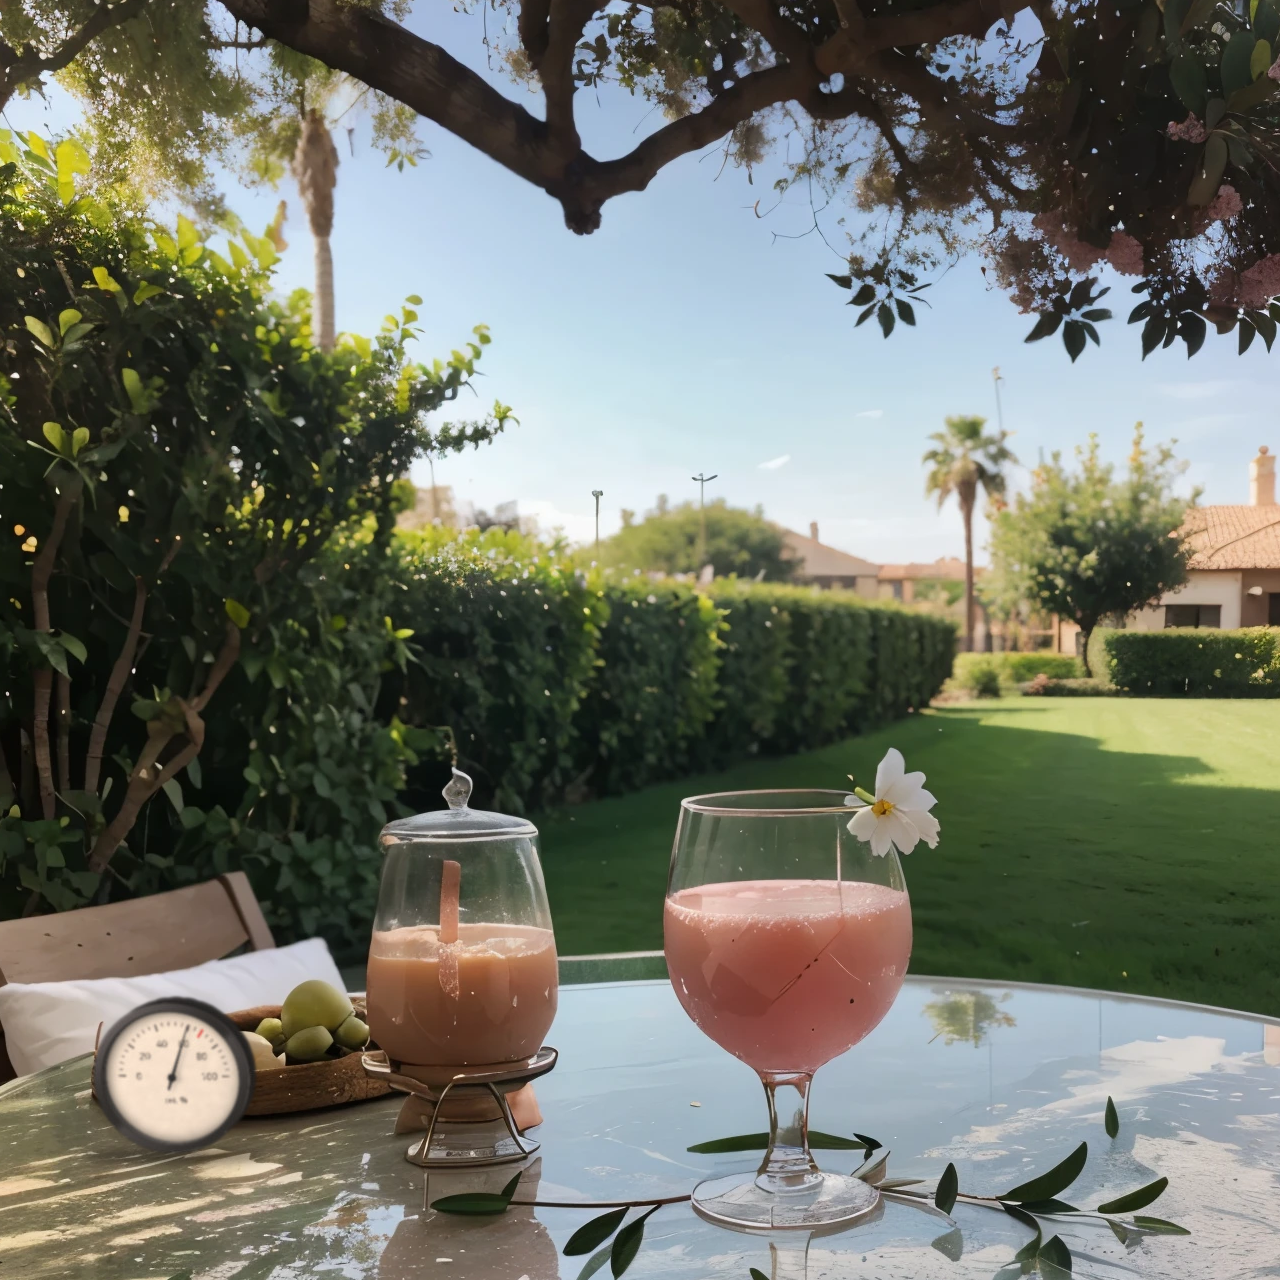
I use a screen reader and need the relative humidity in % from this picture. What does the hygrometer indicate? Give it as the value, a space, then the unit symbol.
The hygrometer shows 60 %
